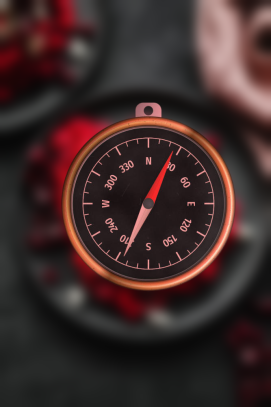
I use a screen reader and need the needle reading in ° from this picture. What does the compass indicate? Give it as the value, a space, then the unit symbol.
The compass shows 25 °
